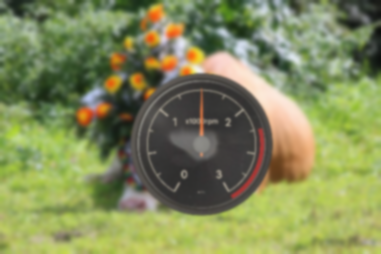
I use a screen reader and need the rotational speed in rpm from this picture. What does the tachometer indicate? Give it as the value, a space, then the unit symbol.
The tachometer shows 1500 rpm
